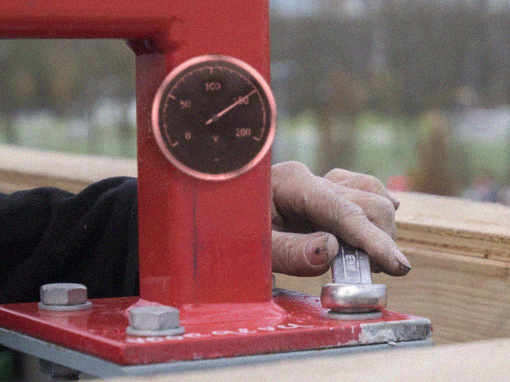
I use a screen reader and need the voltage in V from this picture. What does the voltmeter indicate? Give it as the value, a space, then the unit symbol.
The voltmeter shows 150 V
